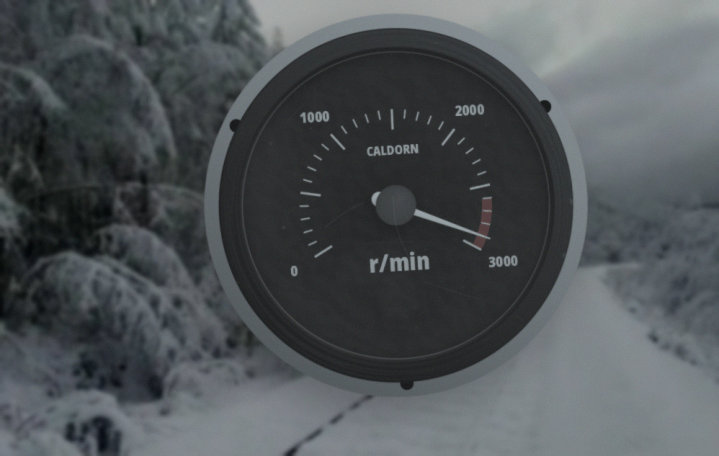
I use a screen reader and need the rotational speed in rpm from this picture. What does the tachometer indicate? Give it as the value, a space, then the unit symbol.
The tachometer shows 2900 rpm
